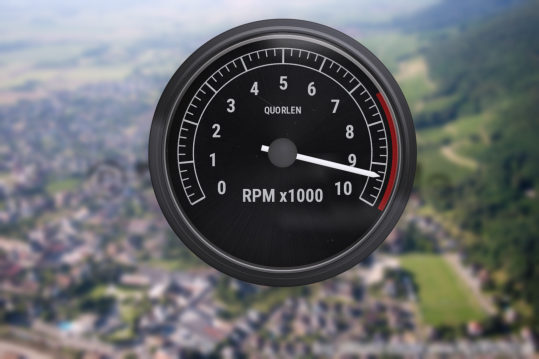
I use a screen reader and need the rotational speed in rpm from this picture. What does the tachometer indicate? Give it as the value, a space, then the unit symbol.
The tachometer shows 9300 rpm
